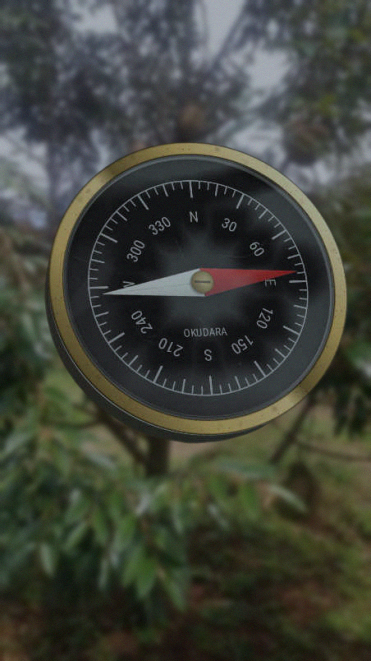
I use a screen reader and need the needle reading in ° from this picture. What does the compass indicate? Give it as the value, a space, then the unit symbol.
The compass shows 85 °
